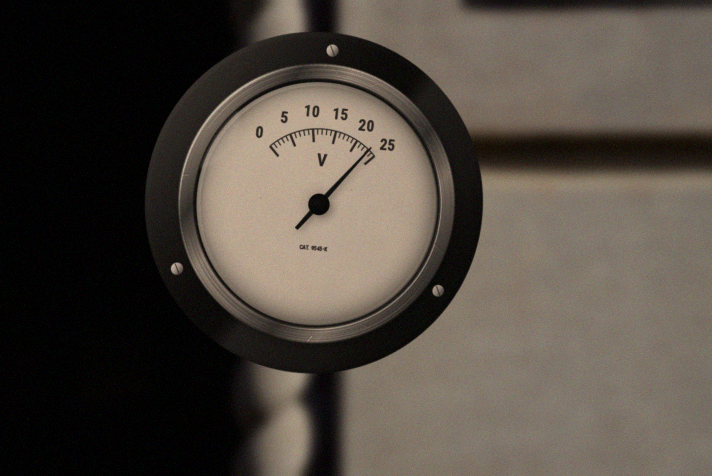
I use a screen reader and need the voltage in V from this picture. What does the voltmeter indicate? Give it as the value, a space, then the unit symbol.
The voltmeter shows 23 V
